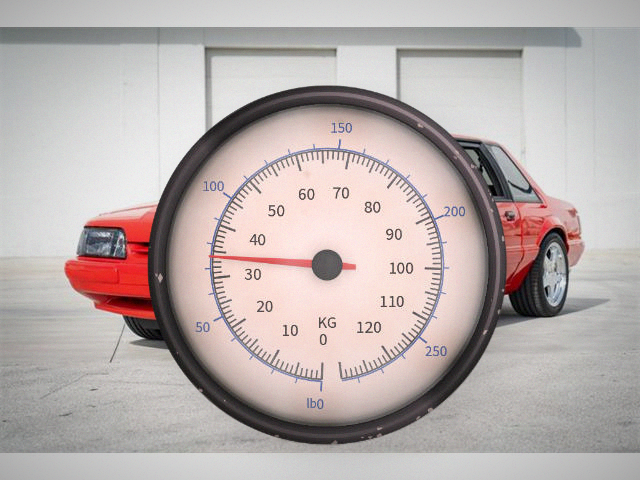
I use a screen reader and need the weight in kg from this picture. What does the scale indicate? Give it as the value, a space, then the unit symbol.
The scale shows 34 kg
